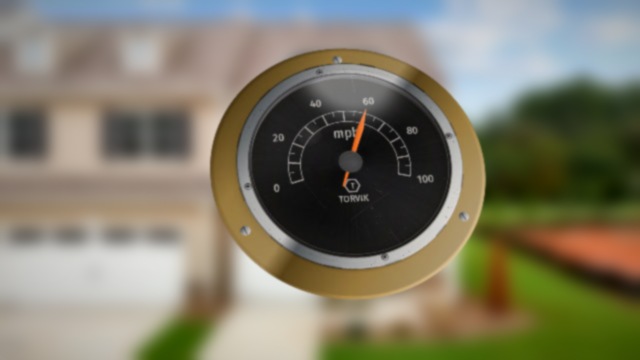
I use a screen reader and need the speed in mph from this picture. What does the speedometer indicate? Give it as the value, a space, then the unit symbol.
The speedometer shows 60 mph
